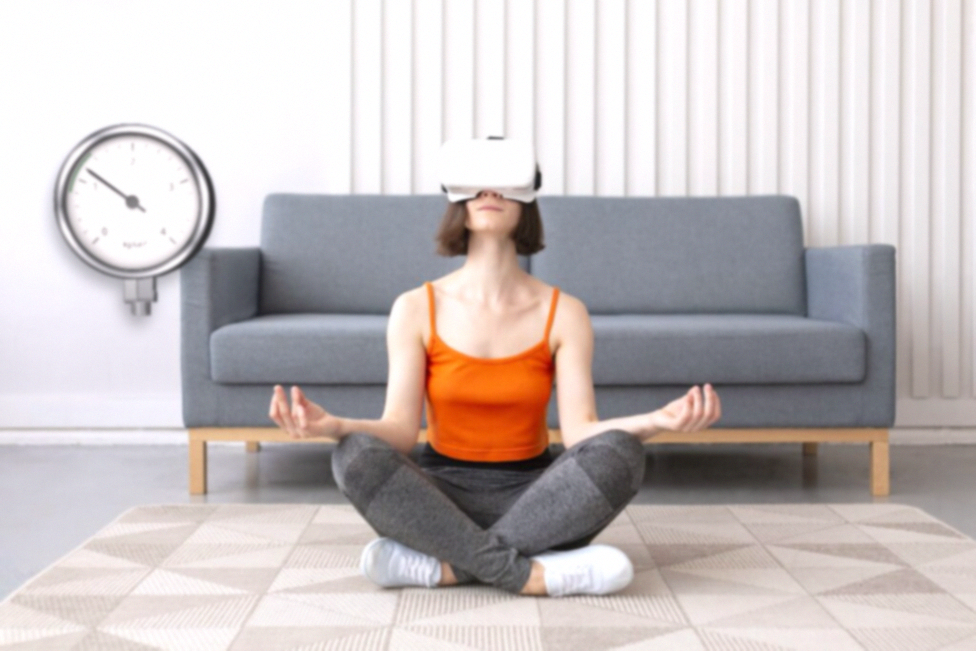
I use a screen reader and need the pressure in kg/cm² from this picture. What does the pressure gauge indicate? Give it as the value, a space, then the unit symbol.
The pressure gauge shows 1.2 kg/cm²
